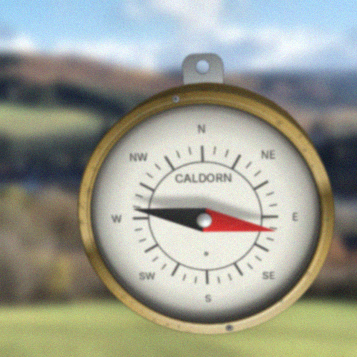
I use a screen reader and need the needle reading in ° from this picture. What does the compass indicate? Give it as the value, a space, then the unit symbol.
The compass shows 100 °
